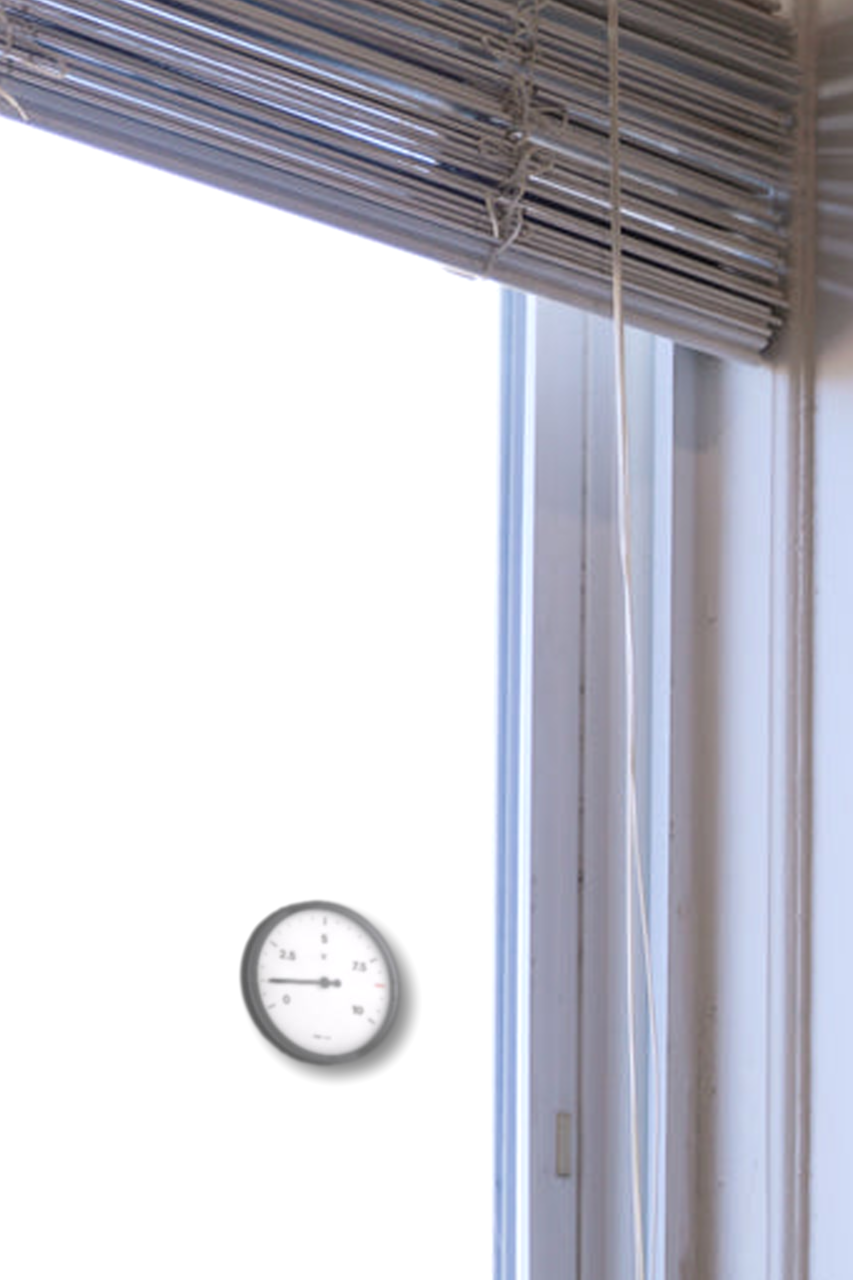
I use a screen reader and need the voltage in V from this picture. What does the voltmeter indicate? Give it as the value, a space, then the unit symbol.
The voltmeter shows 1 V
